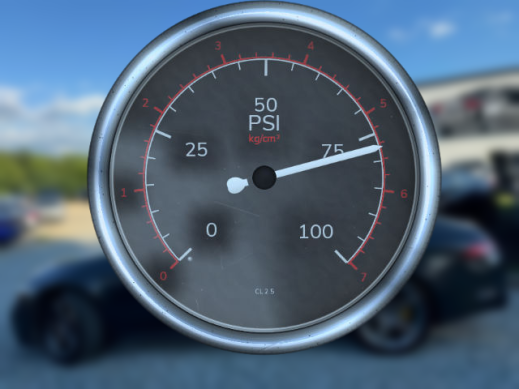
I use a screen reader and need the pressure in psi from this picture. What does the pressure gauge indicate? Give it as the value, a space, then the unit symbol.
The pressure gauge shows 77.5 psi
